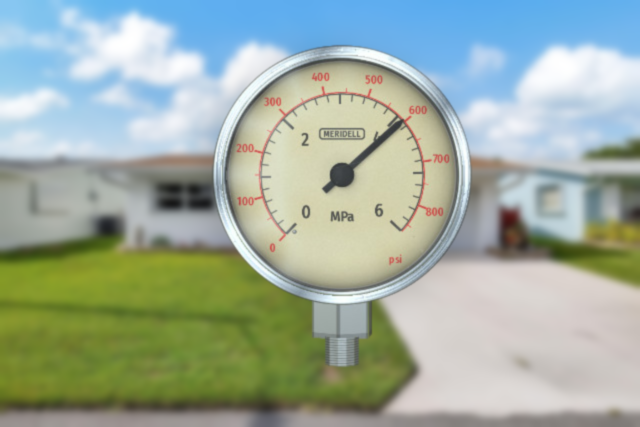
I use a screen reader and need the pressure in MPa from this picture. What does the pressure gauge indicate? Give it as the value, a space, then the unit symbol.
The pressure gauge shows 4.1 MPa
